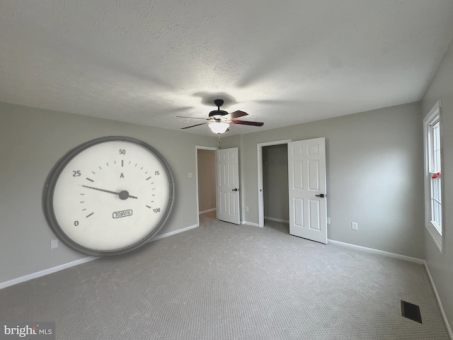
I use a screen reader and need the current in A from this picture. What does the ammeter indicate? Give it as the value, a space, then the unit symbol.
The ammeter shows 20 A
